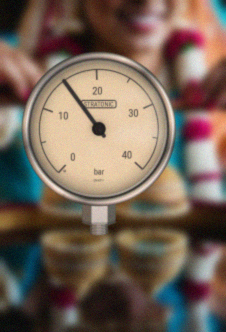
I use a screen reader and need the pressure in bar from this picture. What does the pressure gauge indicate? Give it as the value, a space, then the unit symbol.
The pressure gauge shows 15 bar
